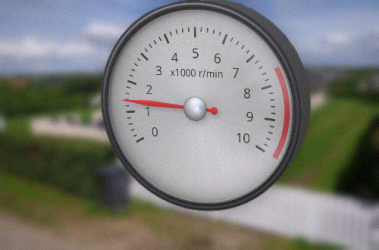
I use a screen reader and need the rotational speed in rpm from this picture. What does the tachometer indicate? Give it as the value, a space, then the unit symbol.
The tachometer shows 1400 rpm
